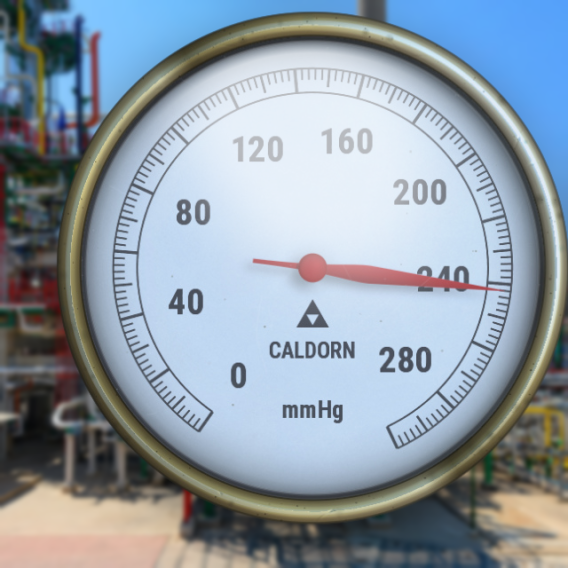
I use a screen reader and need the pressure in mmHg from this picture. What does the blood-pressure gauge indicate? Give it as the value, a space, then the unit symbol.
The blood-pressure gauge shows 242 mmHg
